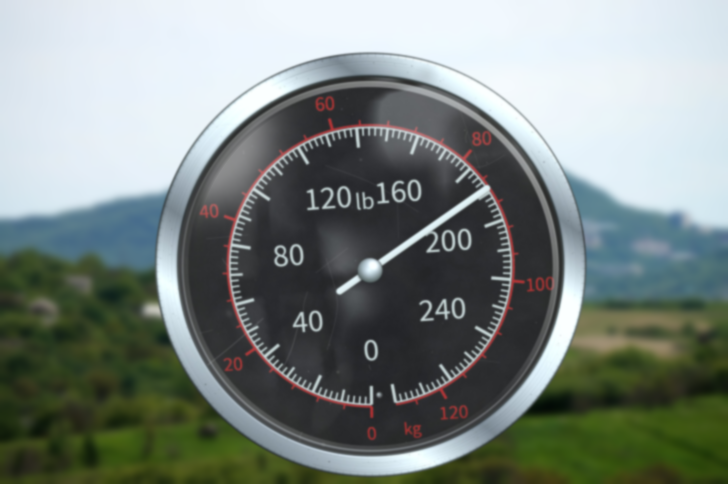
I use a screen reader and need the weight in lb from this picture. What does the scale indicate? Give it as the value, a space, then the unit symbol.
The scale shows 188 lb
